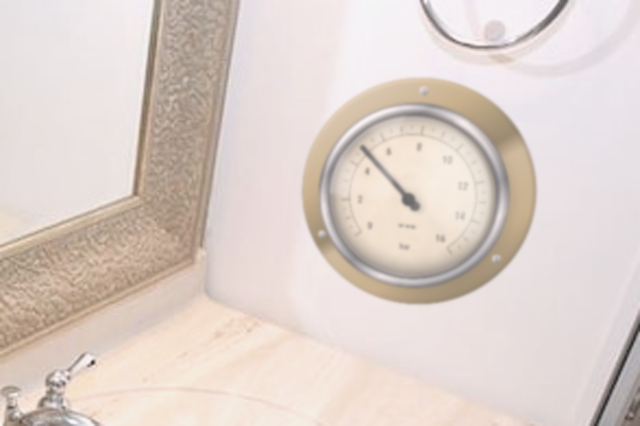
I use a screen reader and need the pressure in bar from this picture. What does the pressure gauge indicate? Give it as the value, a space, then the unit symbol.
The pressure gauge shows 5 bar
